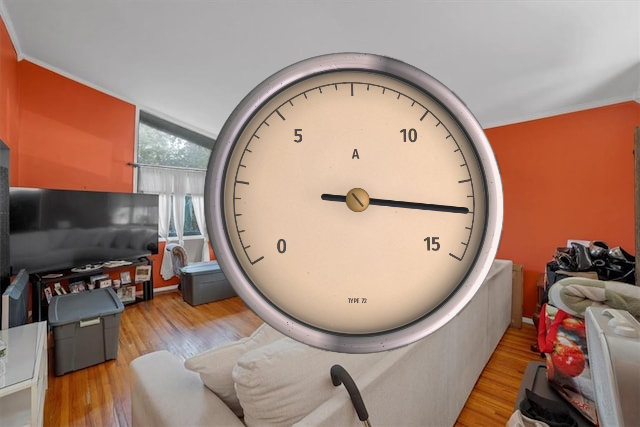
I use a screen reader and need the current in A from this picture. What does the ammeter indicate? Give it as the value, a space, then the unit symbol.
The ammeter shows 13.5 A
